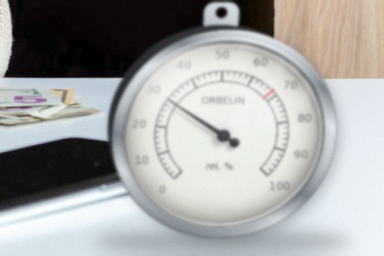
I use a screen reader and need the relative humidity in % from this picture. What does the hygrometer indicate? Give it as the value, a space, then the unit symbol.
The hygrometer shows 30 %
